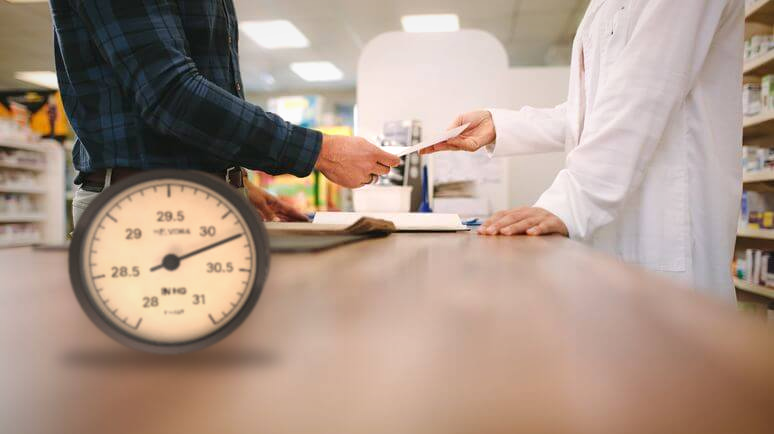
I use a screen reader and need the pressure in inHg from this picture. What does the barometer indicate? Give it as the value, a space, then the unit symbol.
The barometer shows 30.2 inHg
